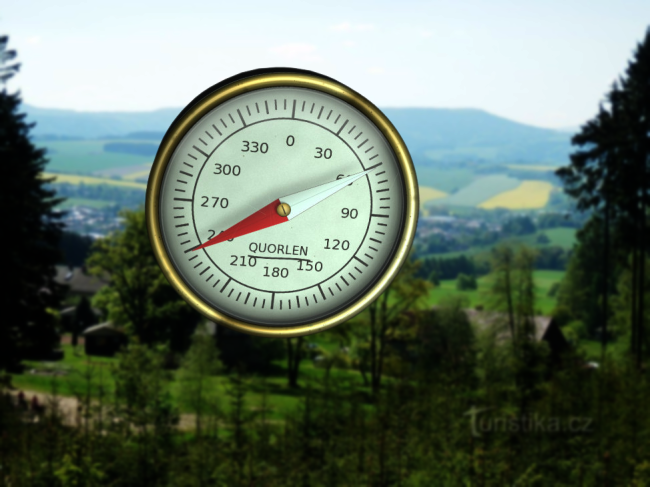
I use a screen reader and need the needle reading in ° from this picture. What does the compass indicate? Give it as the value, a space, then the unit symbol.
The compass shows 240 °
